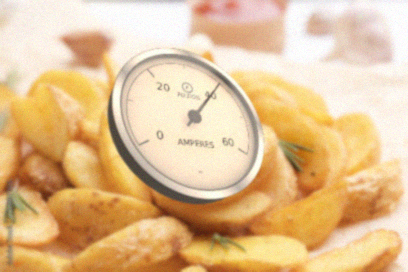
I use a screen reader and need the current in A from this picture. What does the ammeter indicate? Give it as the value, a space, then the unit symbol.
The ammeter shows 40 A
